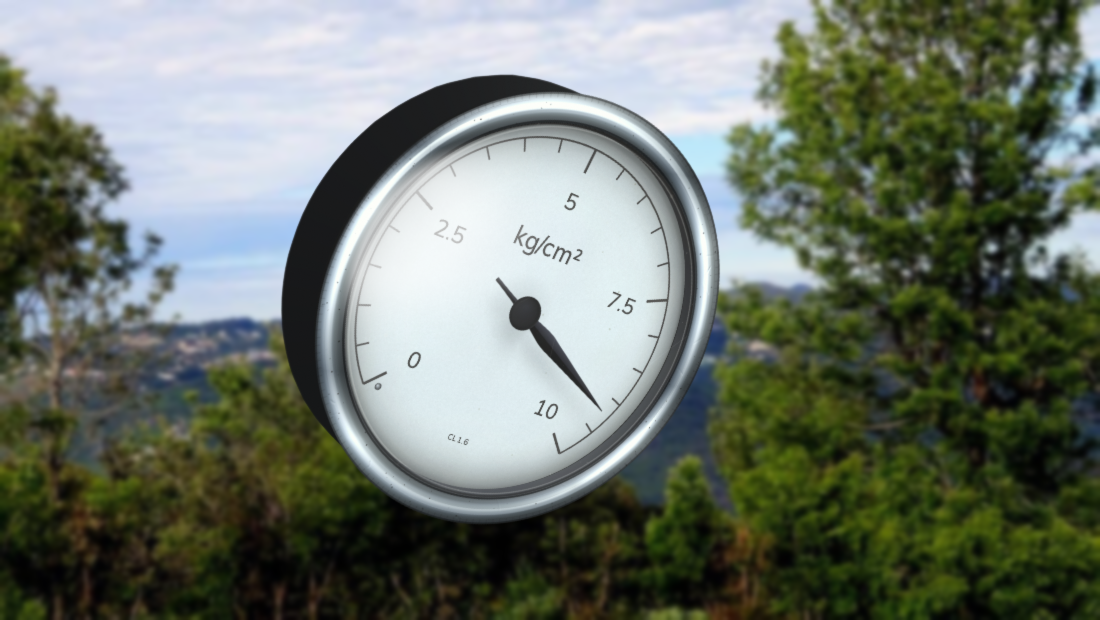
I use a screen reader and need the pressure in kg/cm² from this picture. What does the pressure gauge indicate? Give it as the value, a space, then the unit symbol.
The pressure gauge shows 9.25 kg/cm²
